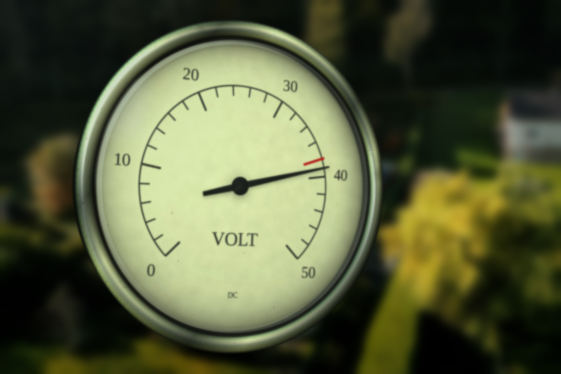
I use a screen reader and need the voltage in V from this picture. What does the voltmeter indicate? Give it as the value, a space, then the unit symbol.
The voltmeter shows 39 V
